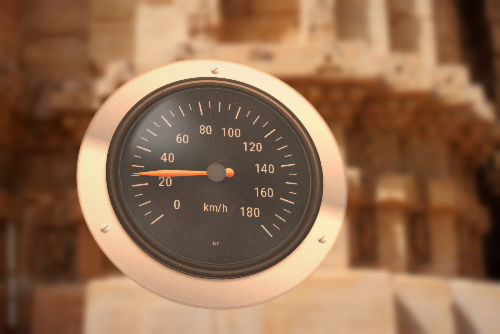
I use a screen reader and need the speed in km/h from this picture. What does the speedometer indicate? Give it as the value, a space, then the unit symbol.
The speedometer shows 25 km/h
